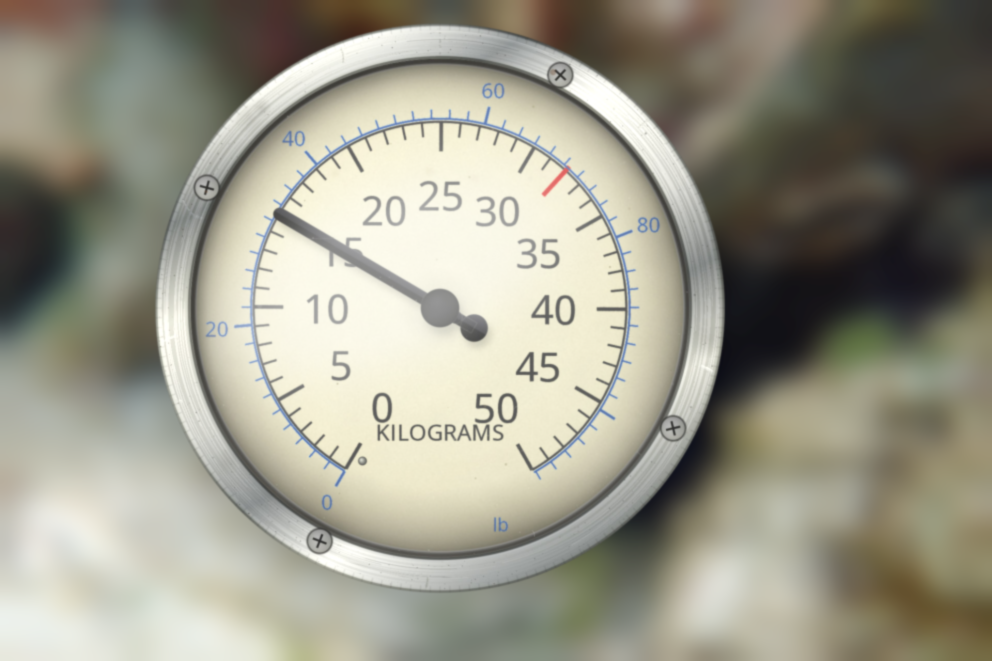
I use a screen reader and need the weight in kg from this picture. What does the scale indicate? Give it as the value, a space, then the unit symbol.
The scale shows 15 kg
